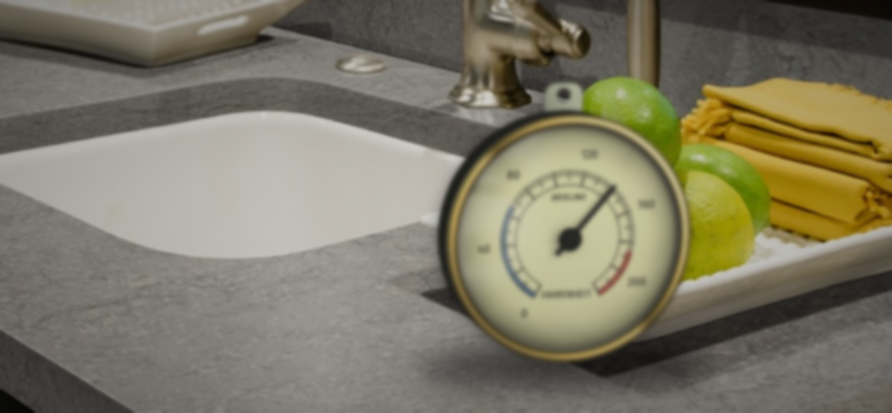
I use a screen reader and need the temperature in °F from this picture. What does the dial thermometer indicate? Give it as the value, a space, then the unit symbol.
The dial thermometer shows 140 °F
